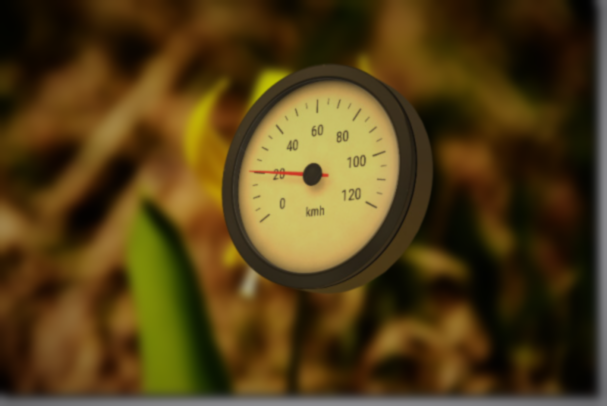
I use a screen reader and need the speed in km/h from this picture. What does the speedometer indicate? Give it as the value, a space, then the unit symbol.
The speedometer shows 20 km/h
